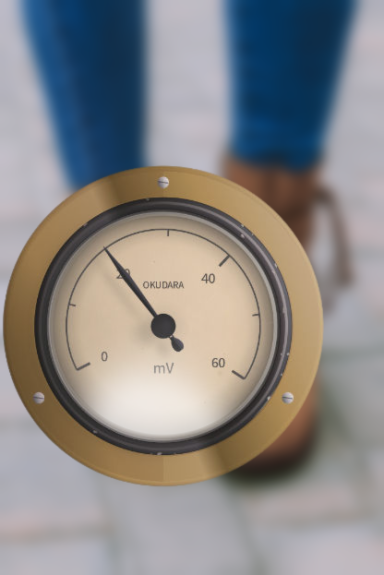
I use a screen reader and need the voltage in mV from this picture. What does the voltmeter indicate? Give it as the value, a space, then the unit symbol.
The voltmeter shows 20 mV
